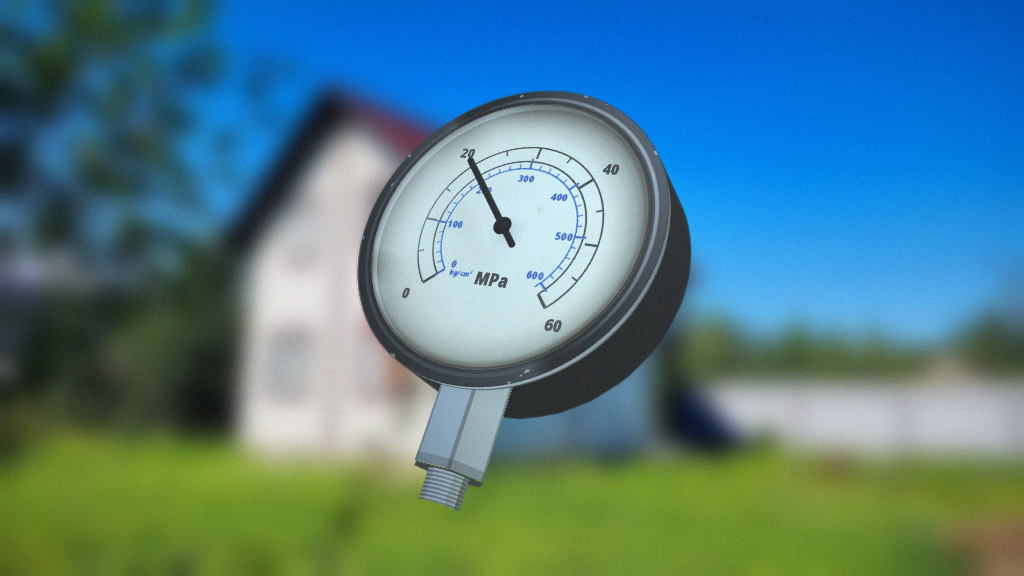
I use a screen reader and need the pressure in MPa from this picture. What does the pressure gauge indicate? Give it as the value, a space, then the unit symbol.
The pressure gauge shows 20 MPa
